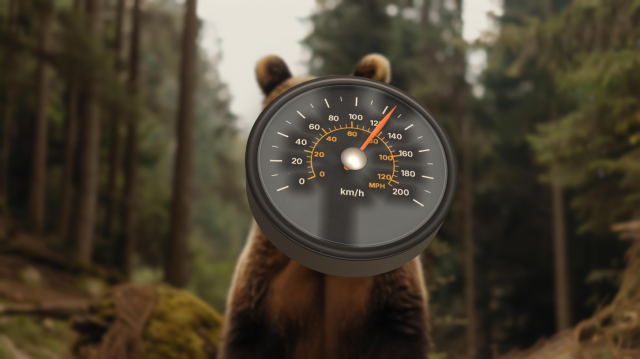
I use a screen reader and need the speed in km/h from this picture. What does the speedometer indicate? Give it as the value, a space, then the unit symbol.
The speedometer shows 125 km/h
